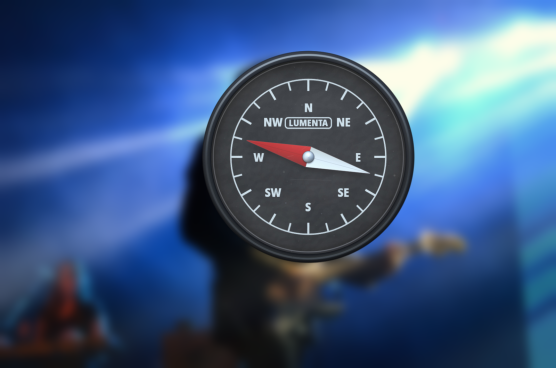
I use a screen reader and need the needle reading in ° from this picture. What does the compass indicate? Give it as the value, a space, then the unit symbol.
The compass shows 285 °
